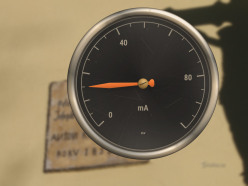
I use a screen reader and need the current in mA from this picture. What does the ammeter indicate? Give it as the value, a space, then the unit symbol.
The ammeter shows 15 mA
